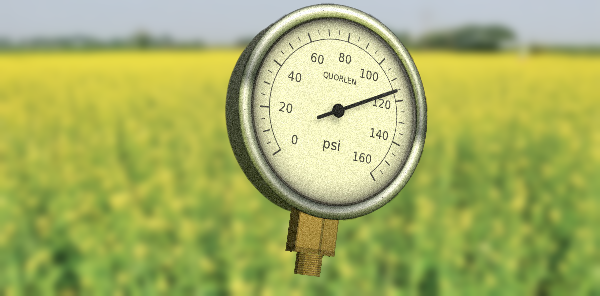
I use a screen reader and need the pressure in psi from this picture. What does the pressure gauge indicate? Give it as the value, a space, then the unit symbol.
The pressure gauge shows 115 psi
